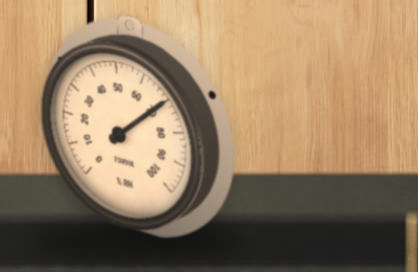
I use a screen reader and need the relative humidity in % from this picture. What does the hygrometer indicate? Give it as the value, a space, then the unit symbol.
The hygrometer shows 70 %
